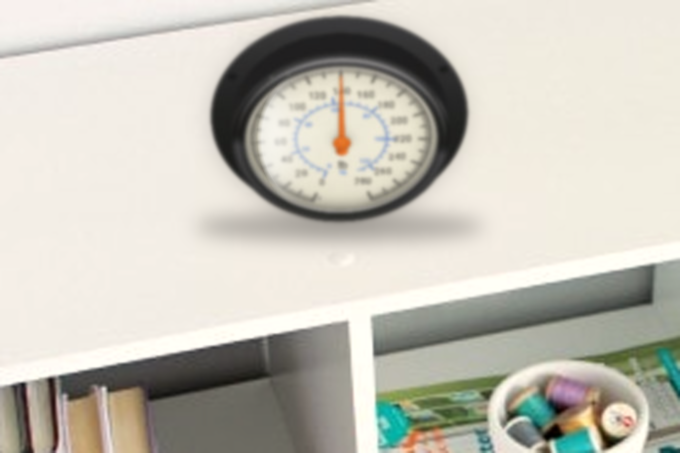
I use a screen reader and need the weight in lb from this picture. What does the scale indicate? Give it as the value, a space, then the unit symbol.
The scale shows 140 lb
